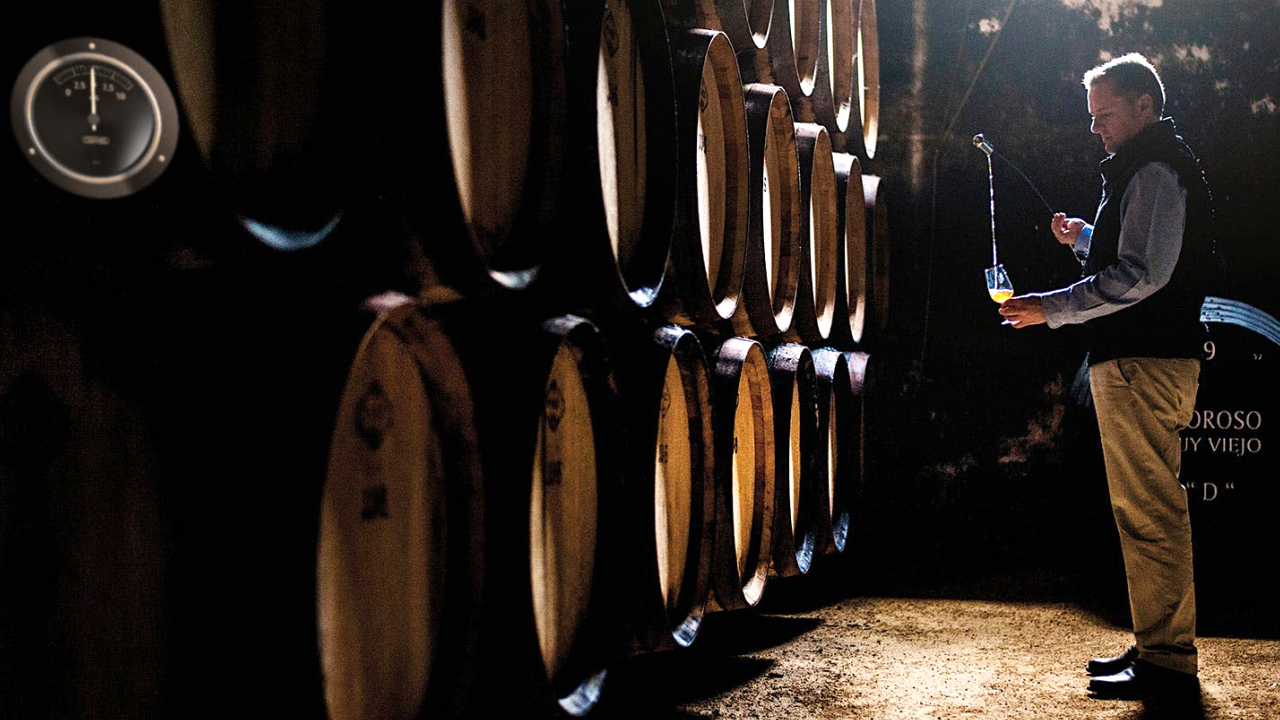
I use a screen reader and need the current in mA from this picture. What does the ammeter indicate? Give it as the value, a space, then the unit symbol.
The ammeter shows 5 mA
